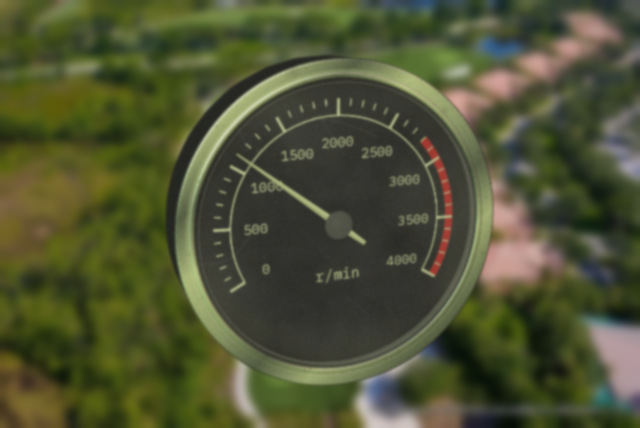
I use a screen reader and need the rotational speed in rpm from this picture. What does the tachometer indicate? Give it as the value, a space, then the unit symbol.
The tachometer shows 1100 rpm
